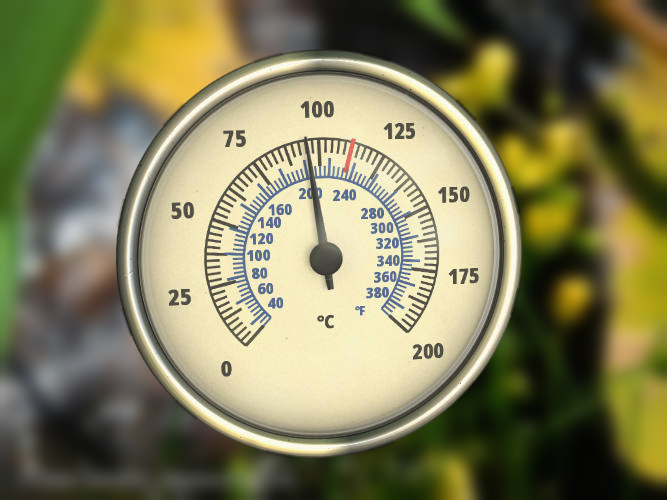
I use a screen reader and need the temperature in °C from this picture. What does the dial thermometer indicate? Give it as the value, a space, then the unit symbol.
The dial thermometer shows 95 °C
